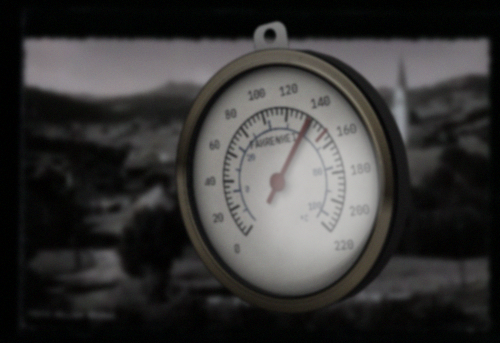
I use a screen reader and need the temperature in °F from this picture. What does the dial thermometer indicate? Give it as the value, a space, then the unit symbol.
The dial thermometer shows 140 °F
